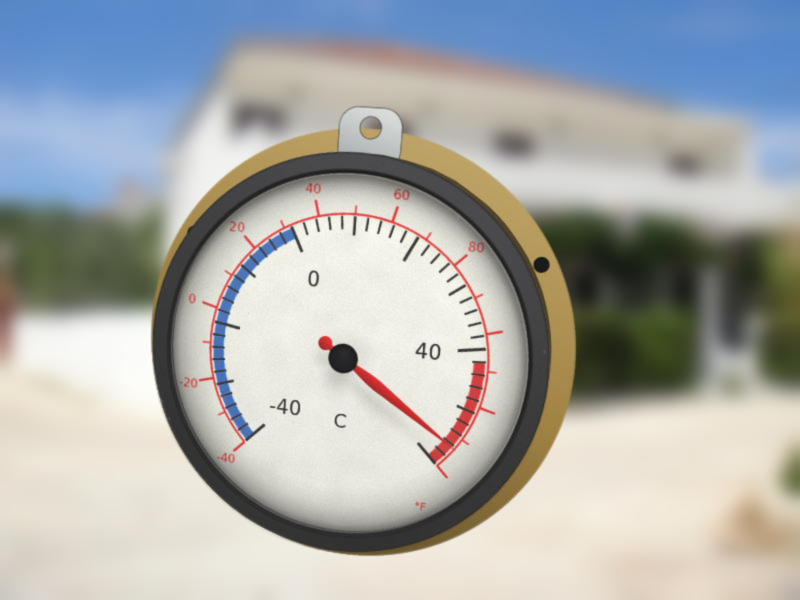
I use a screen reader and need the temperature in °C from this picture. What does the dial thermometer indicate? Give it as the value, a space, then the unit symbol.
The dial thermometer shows 56 °C
